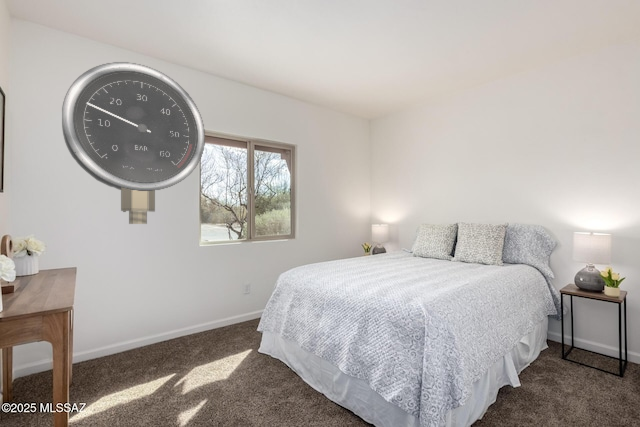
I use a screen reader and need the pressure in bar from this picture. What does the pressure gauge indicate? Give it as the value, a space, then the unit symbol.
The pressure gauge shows 14 bar
